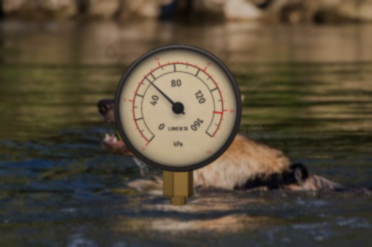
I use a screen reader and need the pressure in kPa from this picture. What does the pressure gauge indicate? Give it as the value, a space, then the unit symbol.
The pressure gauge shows 55 kPa
